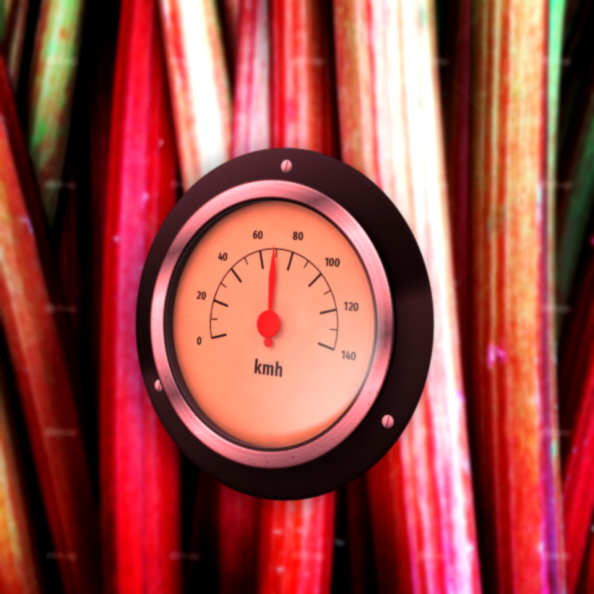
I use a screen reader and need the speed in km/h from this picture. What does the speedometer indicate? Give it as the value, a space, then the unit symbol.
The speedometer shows 70 km/h
